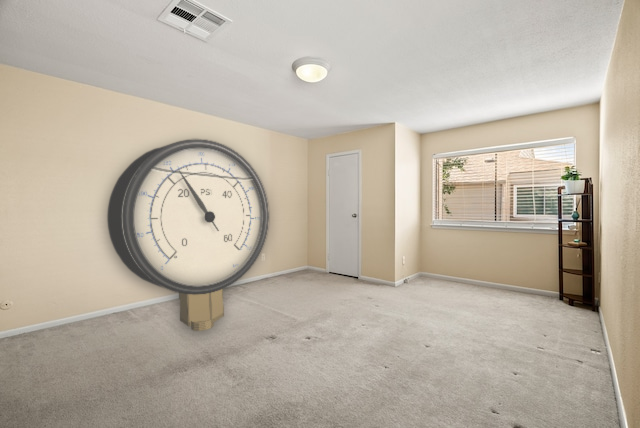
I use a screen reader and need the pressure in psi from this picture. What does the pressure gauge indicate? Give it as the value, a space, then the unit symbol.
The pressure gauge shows 22.5 psi
